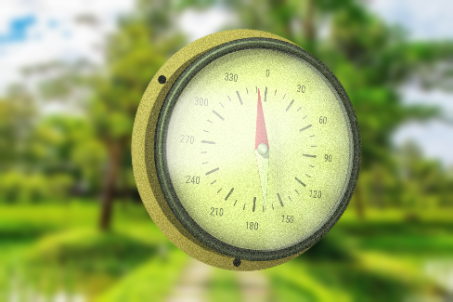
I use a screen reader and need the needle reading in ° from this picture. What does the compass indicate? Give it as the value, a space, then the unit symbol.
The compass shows 350 °
